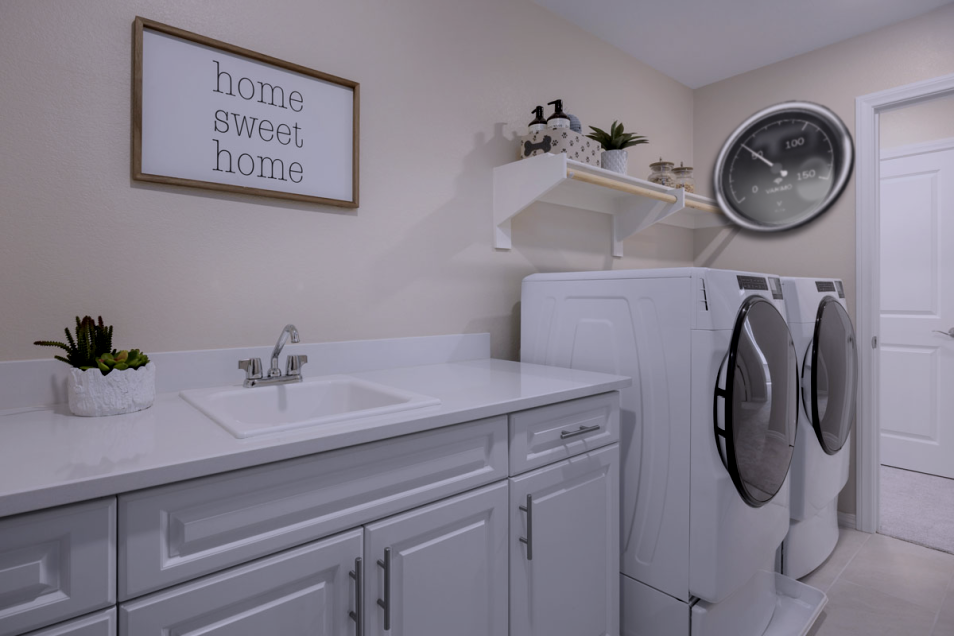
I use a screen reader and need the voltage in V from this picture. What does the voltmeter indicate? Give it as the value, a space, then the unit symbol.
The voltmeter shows 50 V
